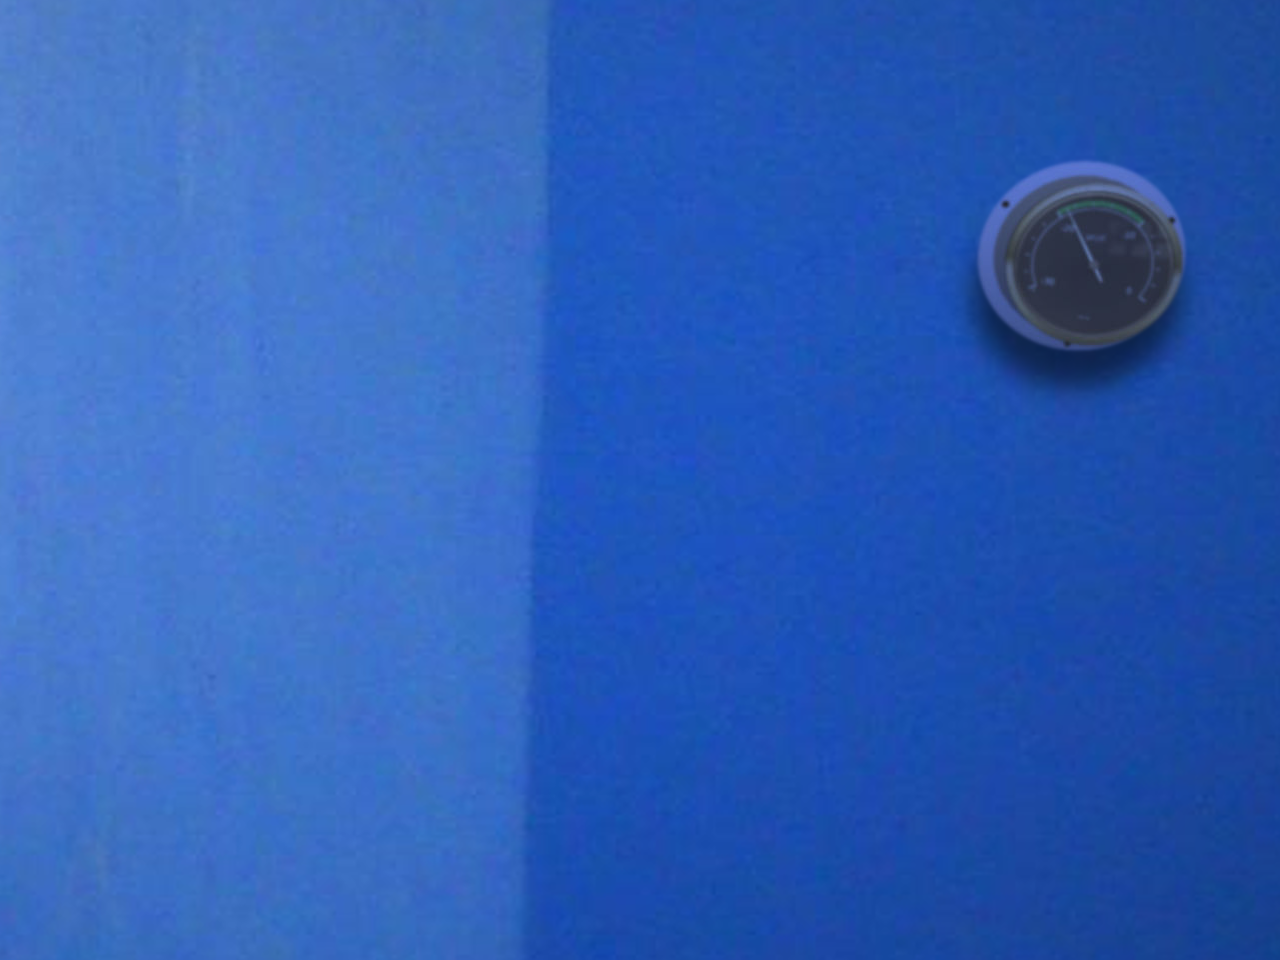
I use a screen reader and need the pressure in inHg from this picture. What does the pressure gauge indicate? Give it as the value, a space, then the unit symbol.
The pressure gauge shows -19 inHg
